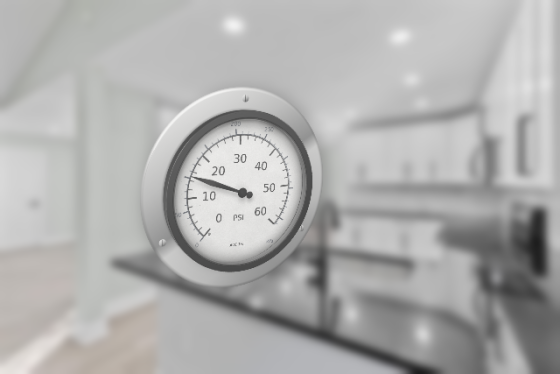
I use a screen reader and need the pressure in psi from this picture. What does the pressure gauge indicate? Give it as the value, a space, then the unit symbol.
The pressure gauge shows 15 psi
